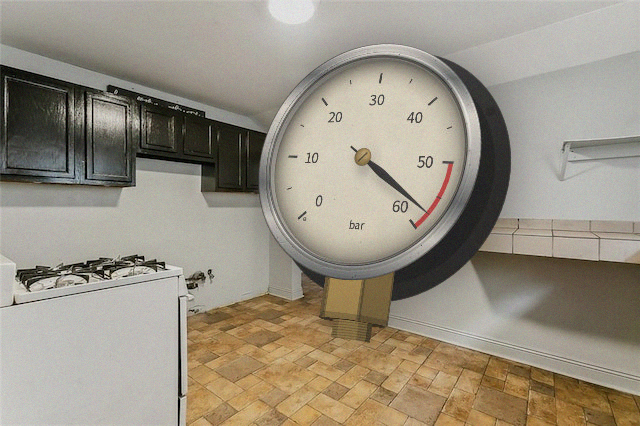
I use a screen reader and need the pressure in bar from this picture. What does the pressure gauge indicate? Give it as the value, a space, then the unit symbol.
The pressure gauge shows 57.5 bar
